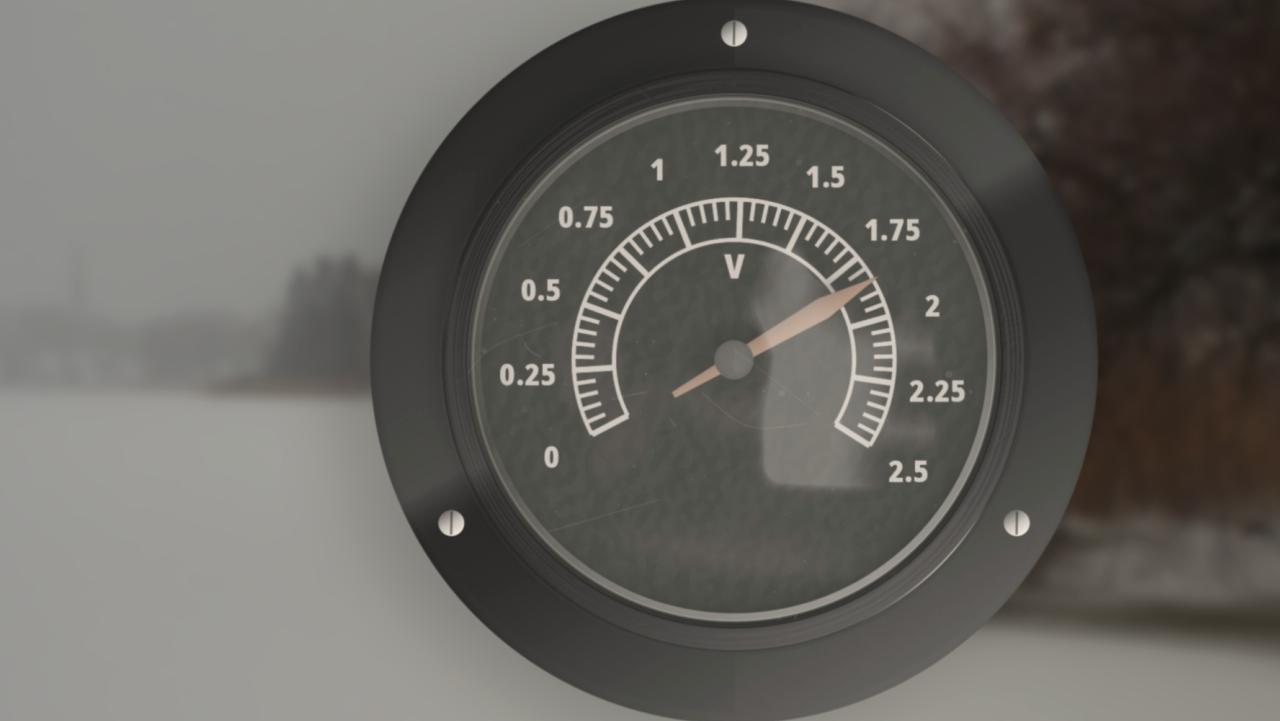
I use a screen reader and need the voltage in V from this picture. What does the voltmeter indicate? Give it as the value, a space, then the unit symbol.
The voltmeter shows 1.85 V
